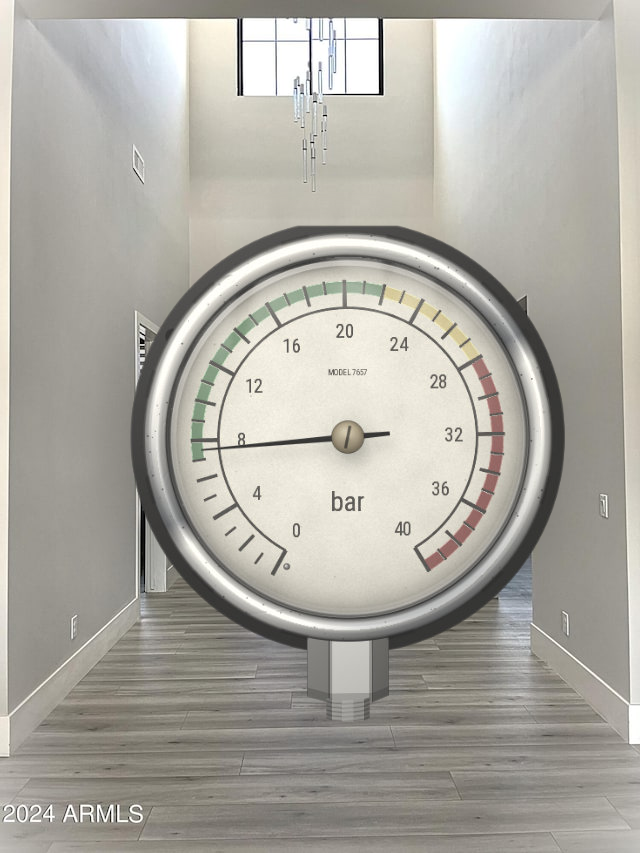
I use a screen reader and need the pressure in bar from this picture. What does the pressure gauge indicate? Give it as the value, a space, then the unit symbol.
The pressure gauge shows 7.5 bar
